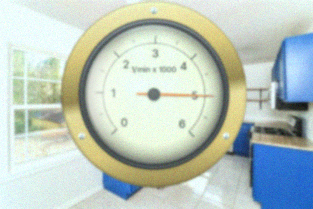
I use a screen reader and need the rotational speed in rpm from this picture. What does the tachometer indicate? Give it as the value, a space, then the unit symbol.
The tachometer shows 5000 rpm
